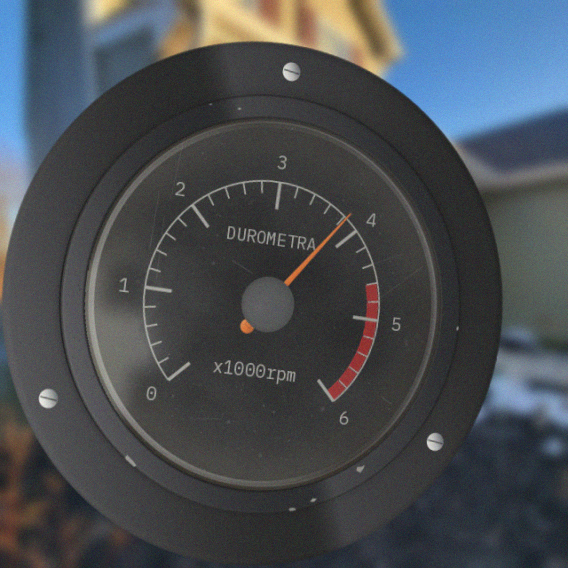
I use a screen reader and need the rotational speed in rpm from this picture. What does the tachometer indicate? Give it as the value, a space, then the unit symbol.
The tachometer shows 3800 rpm
